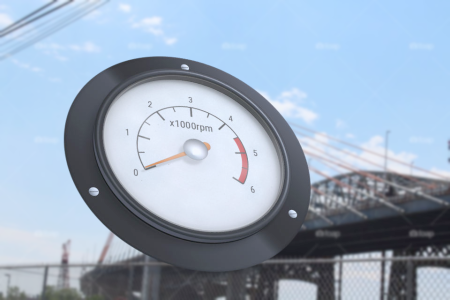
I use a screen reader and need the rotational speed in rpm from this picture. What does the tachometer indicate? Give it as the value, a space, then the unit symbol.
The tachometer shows 0 rpm
